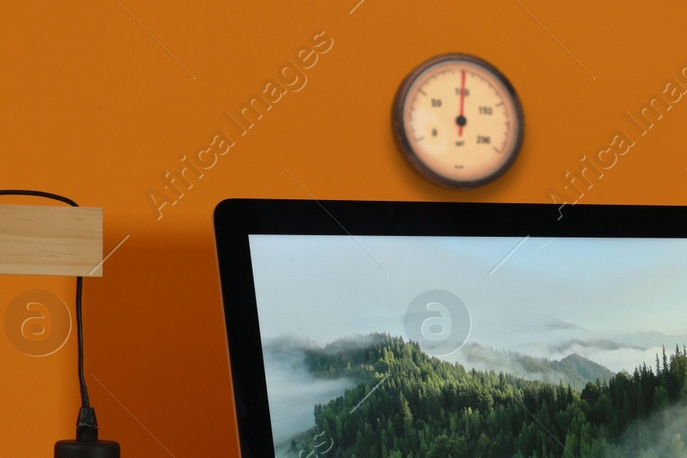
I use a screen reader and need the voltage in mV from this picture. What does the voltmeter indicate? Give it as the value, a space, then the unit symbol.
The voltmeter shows 100 mV
